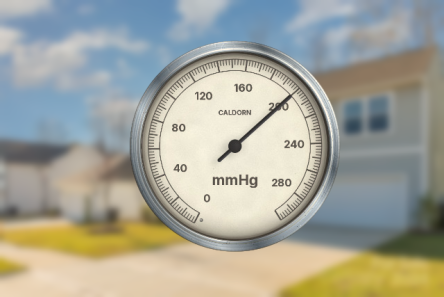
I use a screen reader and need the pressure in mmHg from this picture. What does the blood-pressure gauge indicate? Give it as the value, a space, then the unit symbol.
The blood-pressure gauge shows 200 mmHg
